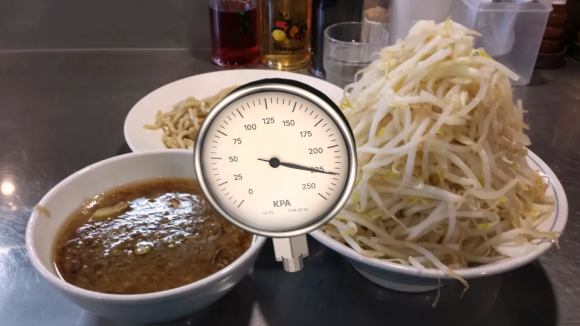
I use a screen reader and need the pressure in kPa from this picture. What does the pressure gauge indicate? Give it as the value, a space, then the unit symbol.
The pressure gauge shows 225 kPa
